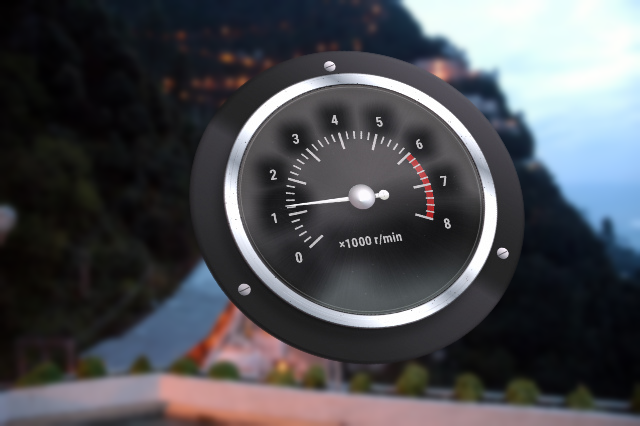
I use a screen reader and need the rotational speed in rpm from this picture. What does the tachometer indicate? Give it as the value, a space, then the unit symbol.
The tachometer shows 1200 rpm
